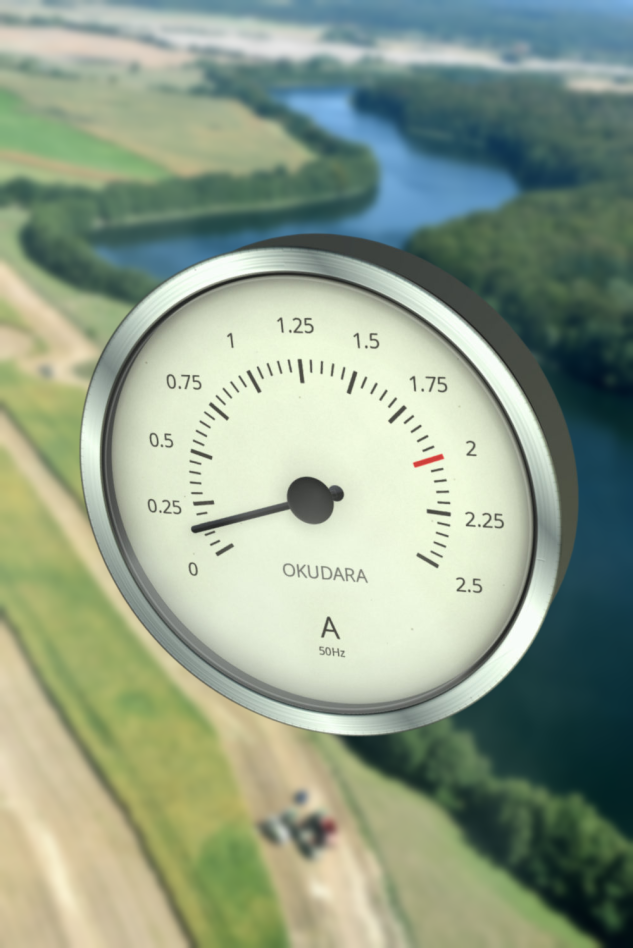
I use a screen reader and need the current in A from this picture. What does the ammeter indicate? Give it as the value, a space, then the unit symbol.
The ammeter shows 0.15 A
